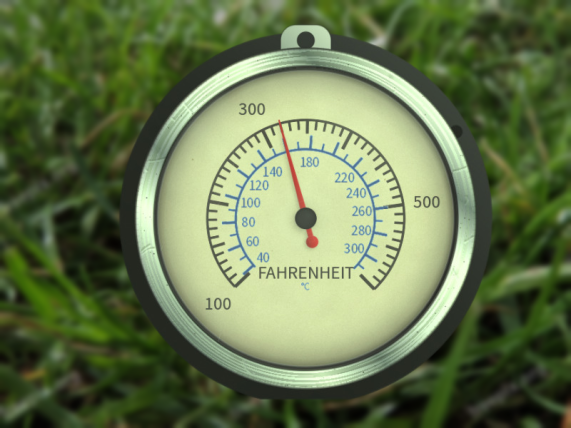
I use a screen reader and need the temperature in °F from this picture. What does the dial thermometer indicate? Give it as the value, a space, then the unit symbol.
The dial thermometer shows 320 °F
